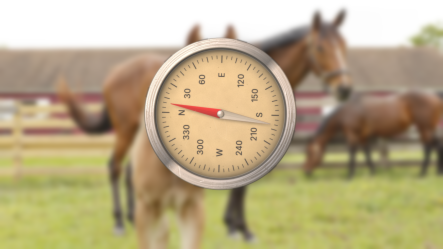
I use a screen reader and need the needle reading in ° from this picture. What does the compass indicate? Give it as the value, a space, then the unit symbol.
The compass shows 10 °
